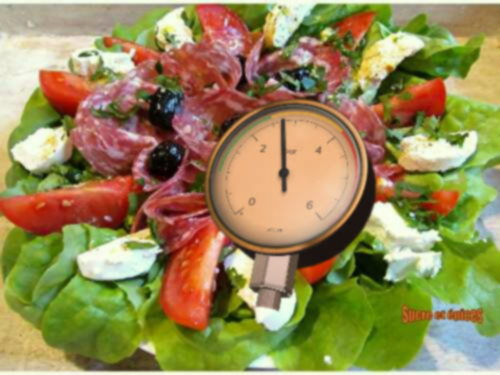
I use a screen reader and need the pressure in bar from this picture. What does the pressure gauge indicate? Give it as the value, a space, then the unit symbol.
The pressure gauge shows 2.75 bar
